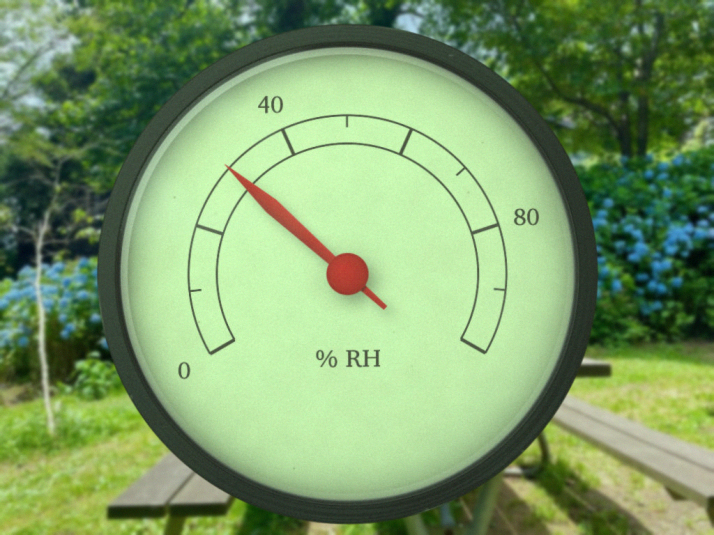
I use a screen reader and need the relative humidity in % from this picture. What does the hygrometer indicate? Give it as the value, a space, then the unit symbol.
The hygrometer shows 30 %
